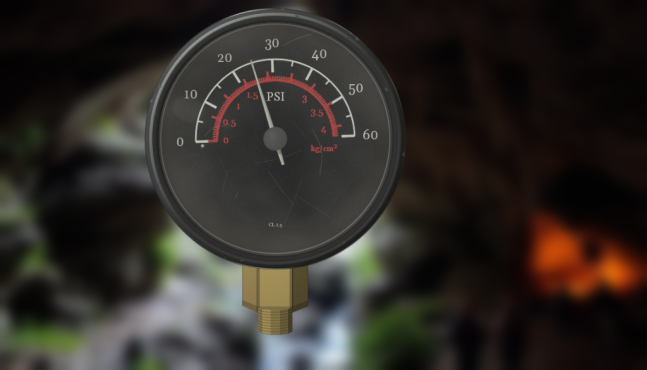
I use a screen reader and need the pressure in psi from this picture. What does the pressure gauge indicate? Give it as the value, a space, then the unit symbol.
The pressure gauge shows 25 psi
